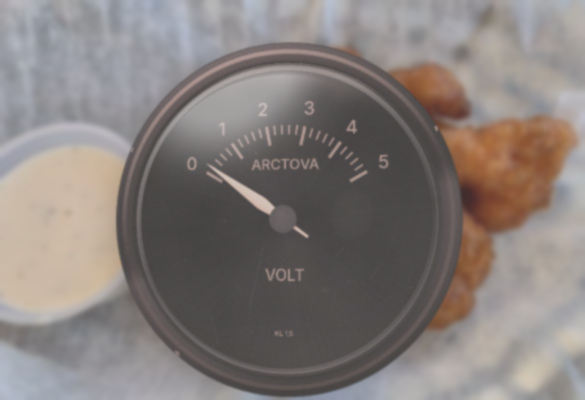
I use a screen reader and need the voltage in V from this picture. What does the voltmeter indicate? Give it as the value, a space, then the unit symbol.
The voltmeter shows 0.2 V
